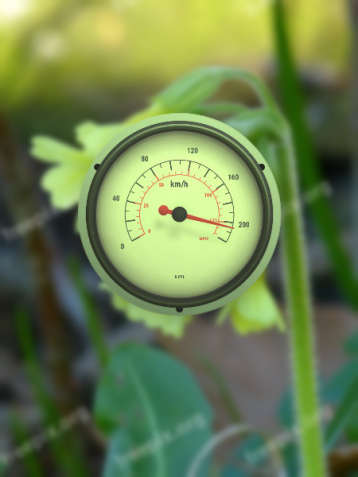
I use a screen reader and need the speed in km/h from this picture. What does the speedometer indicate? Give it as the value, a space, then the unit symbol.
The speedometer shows 205 km/h
